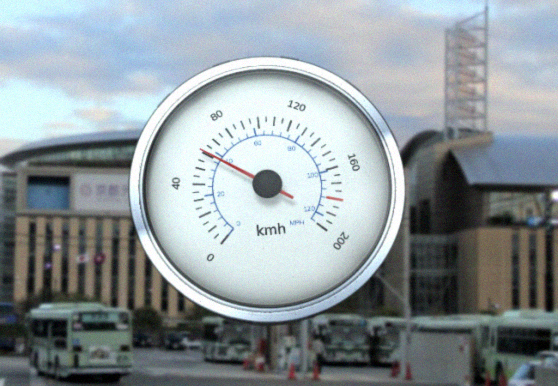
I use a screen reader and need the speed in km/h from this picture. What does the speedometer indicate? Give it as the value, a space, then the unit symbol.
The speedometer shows 60 km/h
